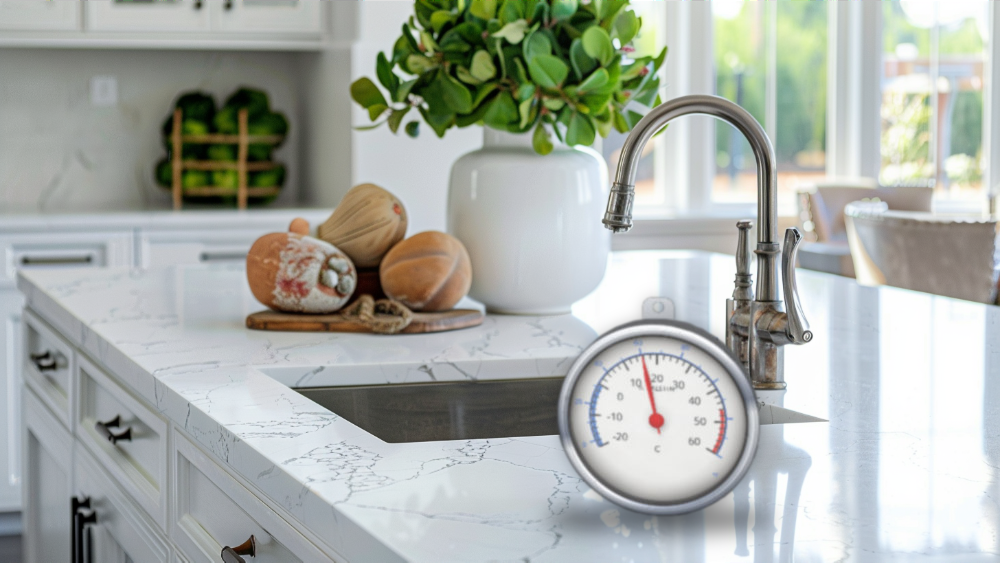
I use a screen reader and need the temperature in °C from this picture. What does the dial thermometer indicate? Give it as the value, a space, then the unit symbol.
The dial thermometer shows 16 °C
